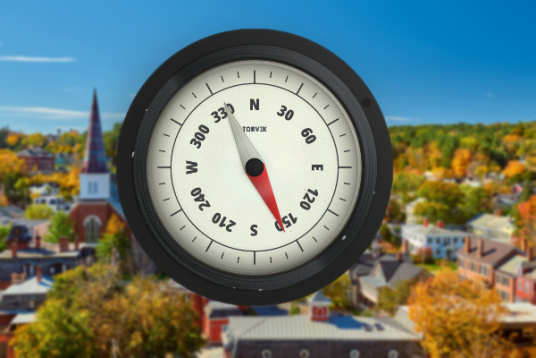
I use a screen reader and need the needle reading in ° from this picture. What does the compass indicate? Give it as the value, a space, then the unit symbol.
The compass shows 155 °
